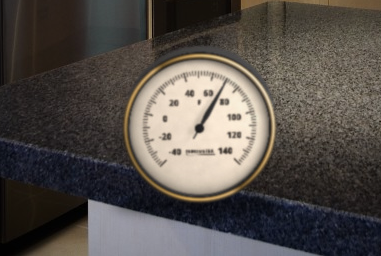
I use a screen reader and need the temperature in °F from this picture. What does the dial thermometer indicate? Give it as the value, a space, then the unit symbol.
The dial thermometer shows 70 °F
